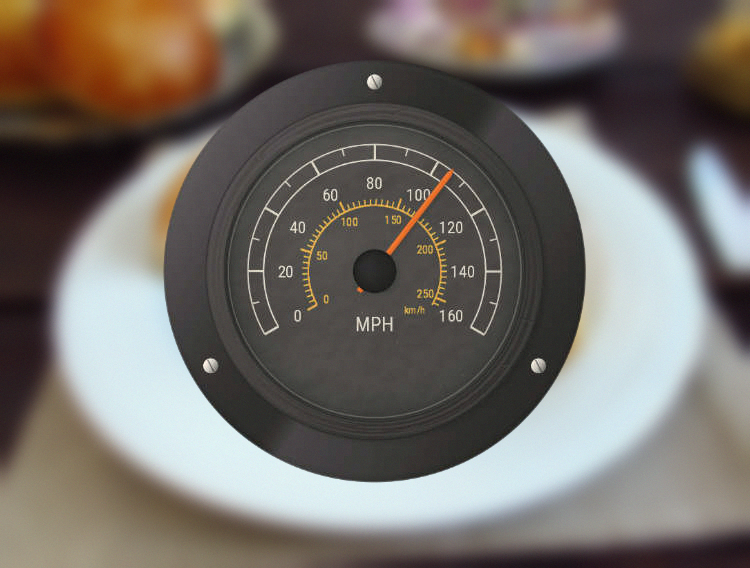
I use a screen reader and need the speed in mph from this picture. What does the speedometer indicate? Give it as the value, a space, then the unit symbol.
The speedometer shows 105 mph
